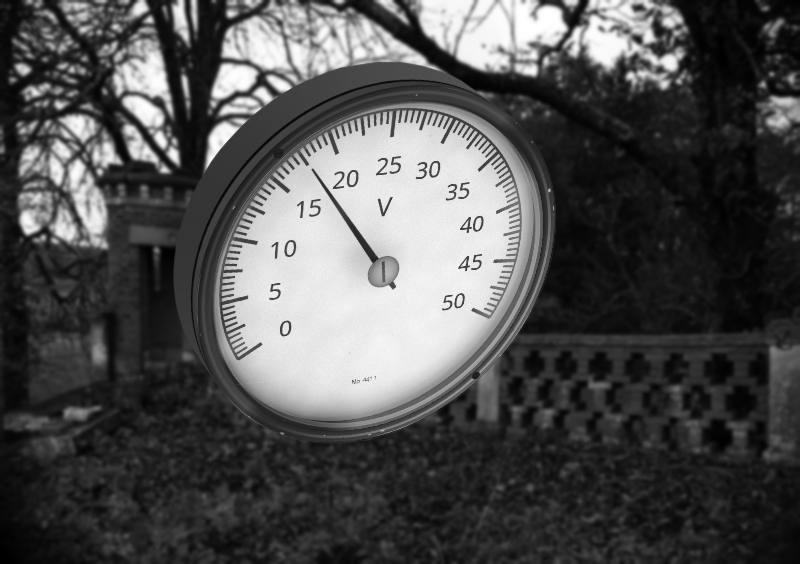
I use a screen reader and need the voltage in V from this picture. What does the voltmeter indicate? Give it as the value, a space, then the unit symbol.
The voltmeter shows 17.5 V
